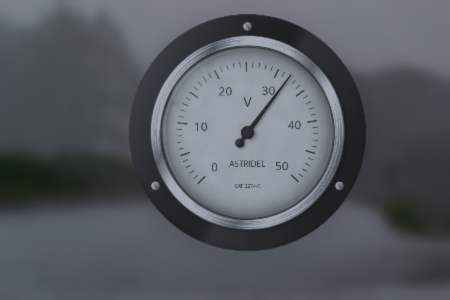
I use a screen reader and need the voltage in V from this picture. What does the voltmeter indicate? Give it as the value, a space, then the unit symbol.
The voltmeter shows 32 V
